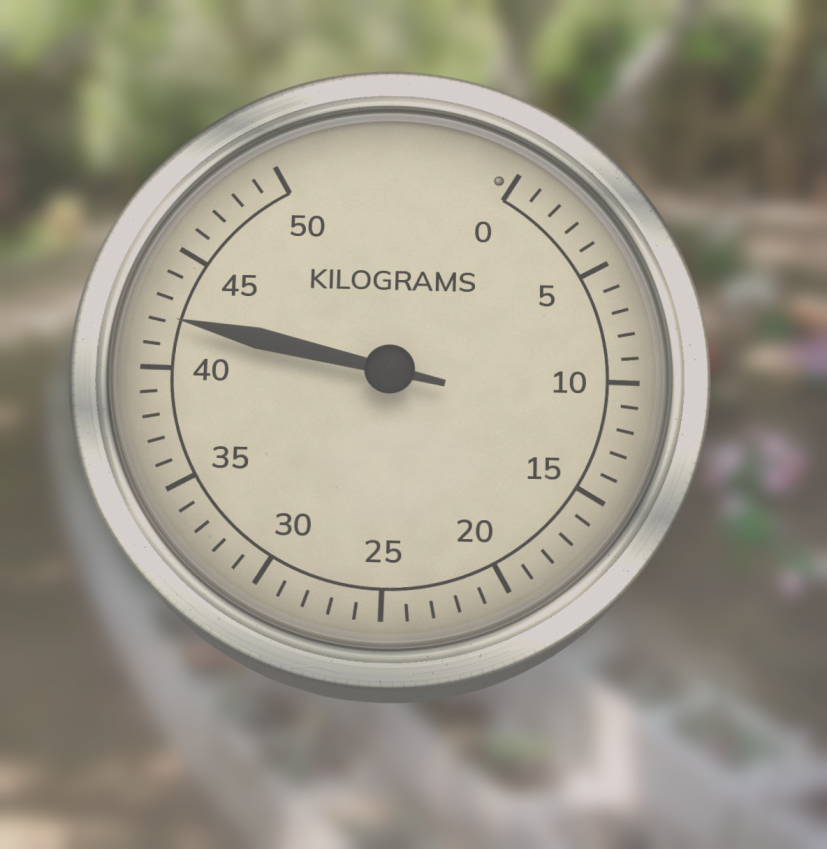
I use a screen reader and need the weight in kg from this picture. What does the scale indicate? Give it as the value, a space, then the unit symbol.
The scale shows 42 kg
